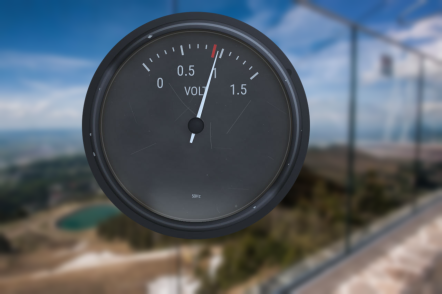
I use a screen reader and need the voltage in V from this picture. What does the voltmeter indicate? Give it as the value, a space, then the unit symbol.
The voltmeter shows 0.95 V
